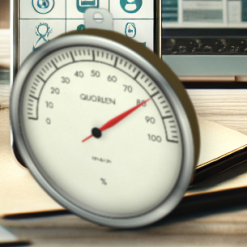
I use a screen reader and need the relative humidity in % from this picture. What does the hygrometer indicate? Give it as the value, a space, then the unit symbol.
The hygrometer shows 80 %
